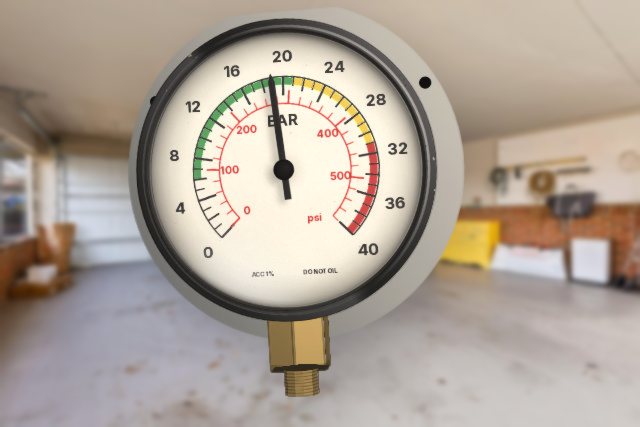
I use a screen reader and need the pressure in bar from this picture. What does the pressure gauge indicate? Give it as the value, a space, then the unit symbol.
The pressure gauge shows 19 bar
